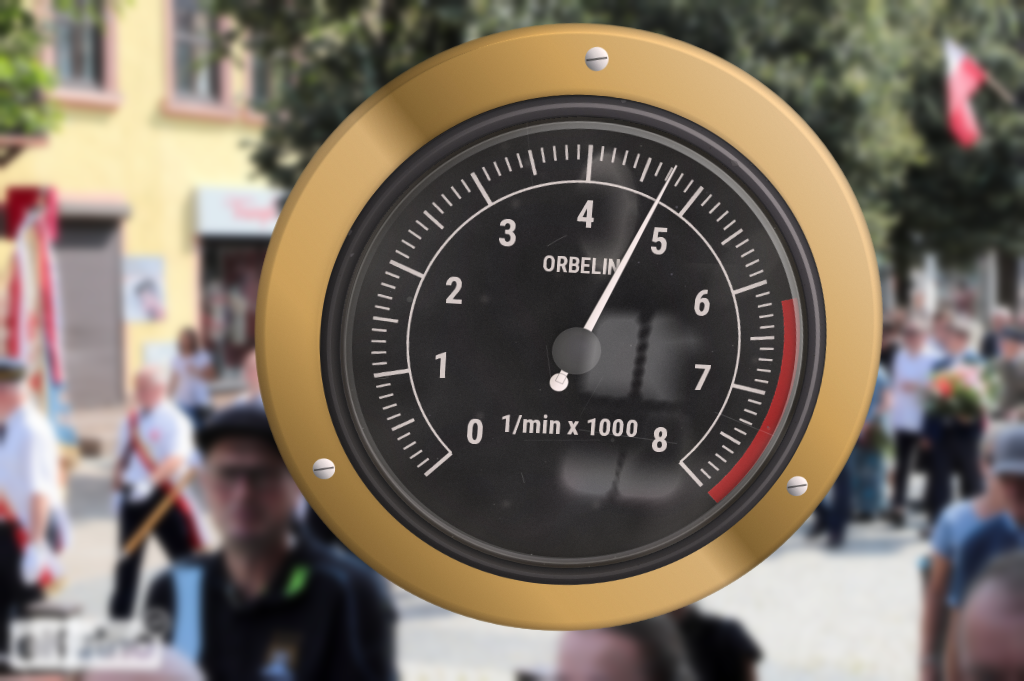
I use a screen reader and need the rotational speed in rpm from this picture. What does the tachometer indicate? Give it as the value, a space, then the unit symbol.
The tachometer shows 4700 rpm
